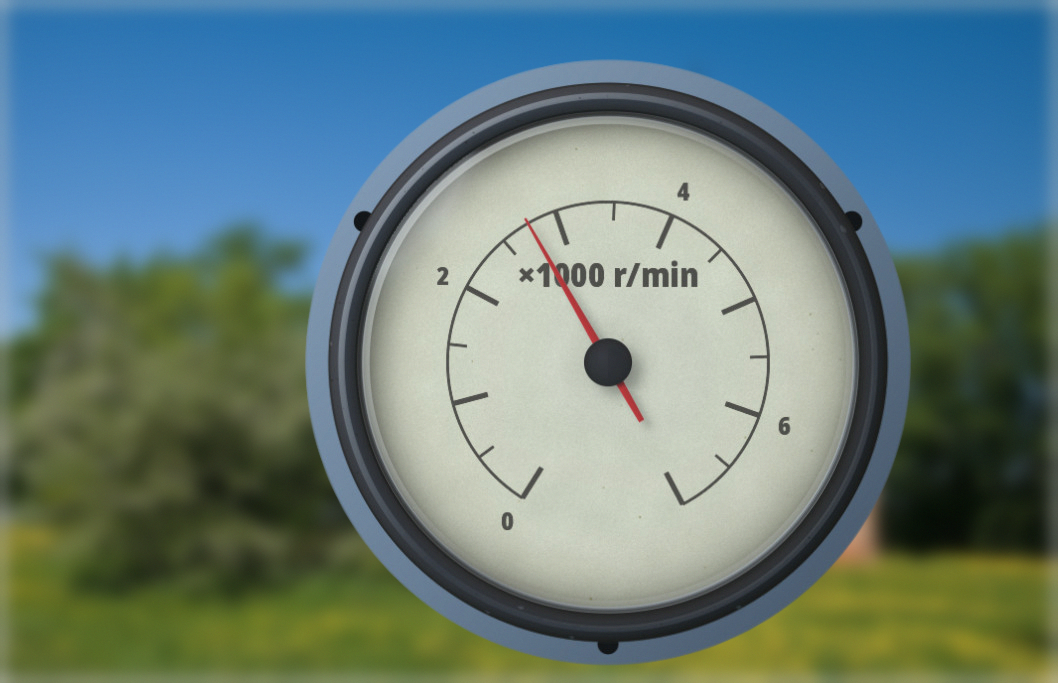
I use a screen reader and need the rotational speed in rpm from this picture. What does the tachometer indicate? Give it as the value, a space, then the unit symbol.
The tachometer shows 2750 rpm
